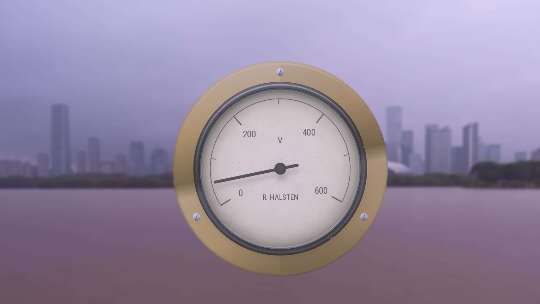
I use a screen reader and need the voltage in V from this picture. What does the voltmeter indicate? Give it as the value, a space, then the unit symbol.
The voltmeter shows 50 V
